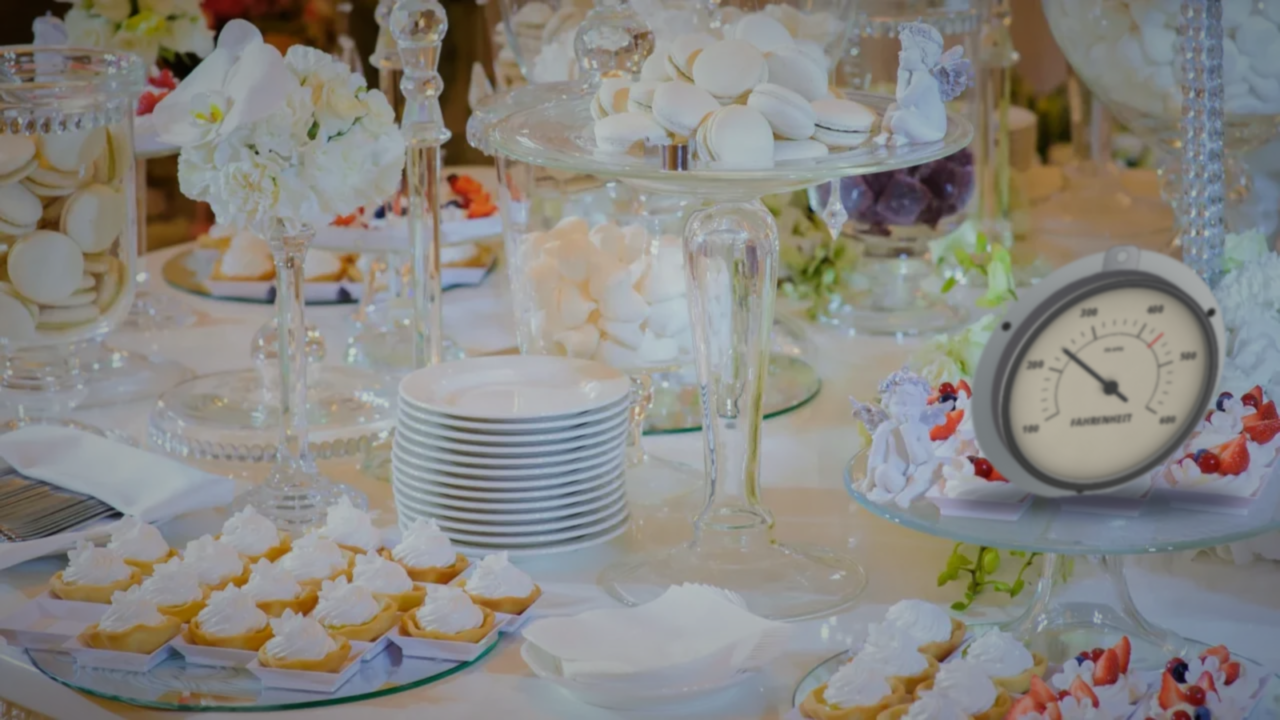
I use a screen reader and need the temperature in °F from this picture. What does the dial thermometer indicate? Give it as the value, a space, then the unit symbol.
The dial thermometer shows 240 °F
